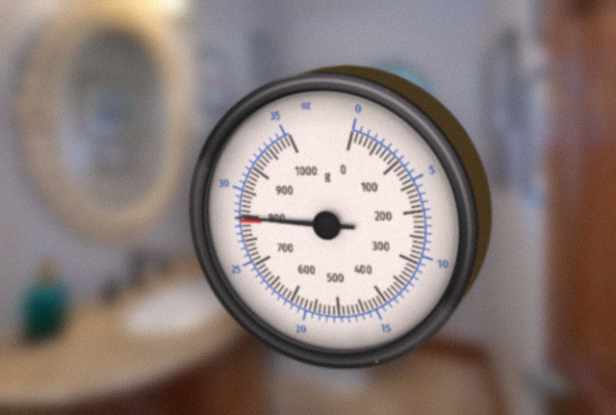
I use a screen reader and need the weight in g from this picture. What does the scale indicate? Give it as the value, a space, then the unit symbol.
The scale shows 800 g
